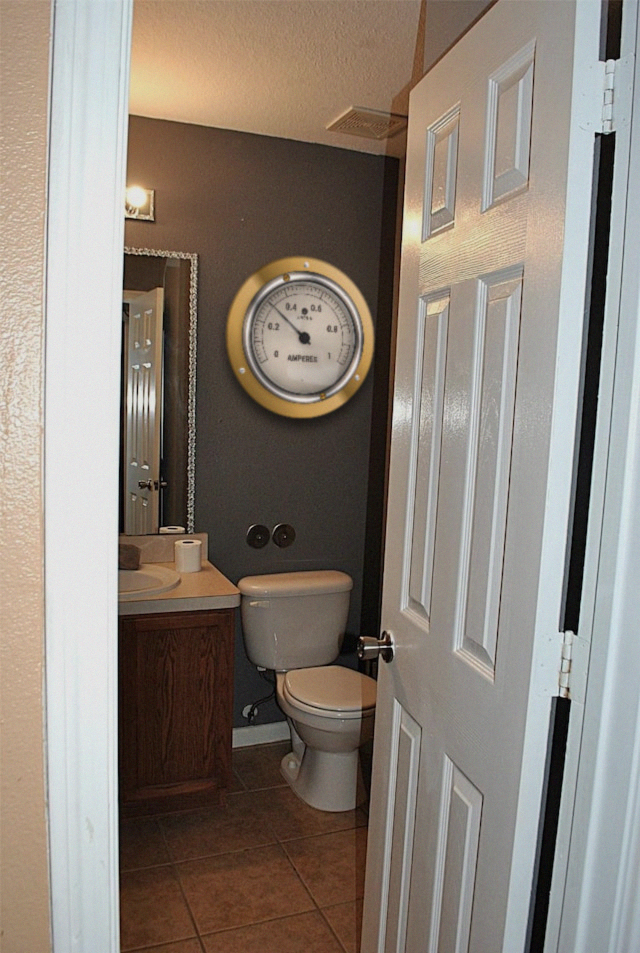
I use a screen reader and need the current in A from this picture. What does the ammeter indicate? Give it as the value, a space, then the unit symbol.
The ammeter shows 0.3 A
